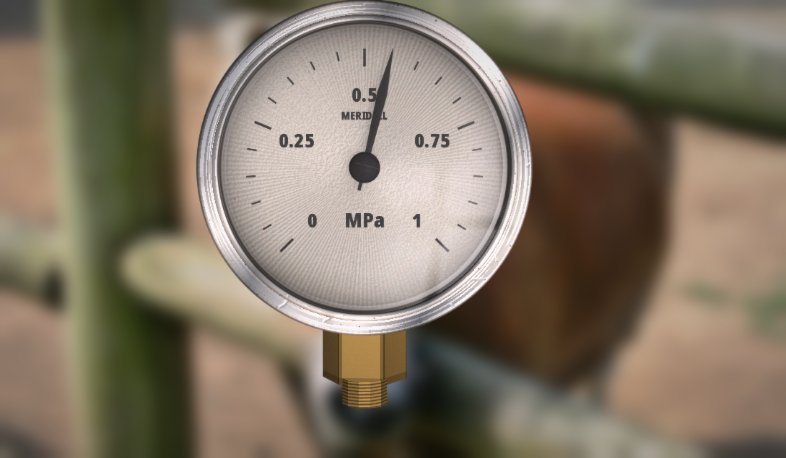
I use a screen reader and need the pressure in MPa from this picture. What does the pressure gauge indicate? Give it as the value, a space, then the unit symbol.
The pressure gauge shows 0.55 MPa
